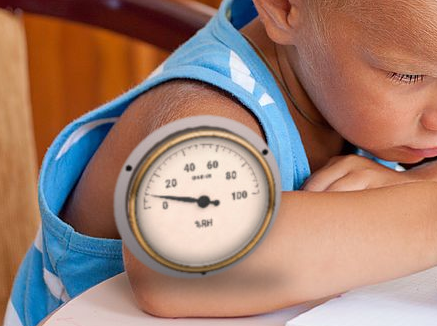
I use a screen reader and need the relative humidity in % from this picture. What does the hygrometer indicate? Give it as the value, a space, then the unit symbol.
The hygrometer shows 8 %
